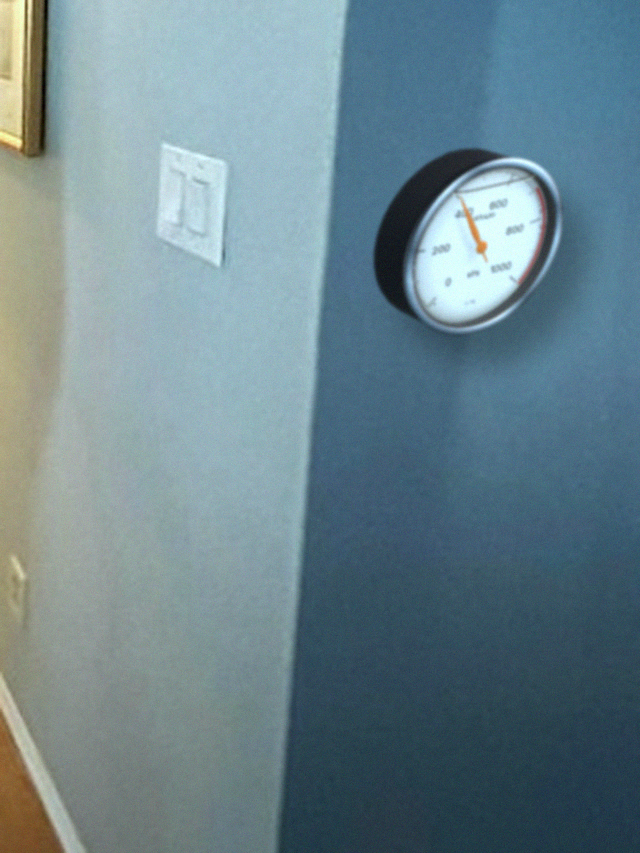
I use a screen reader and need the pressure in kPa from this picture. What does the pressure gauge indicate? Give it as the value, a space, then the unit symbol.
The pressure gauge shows 400 kPa
